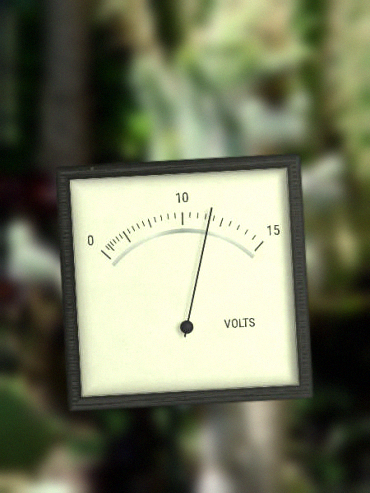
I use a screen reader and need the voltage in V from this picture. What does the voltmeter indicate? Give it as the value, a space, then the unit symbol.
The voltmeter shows 11.75 V
